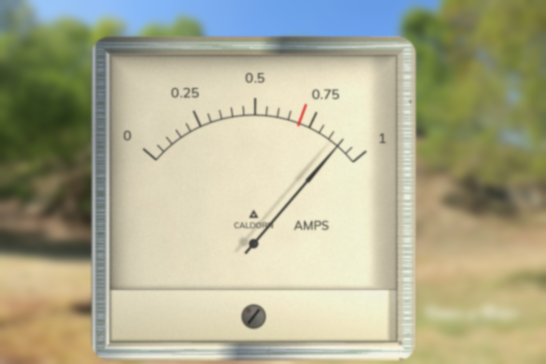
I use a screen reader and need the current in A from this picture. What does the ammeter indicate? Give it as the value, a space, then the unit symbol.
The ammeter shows 0.9 A
